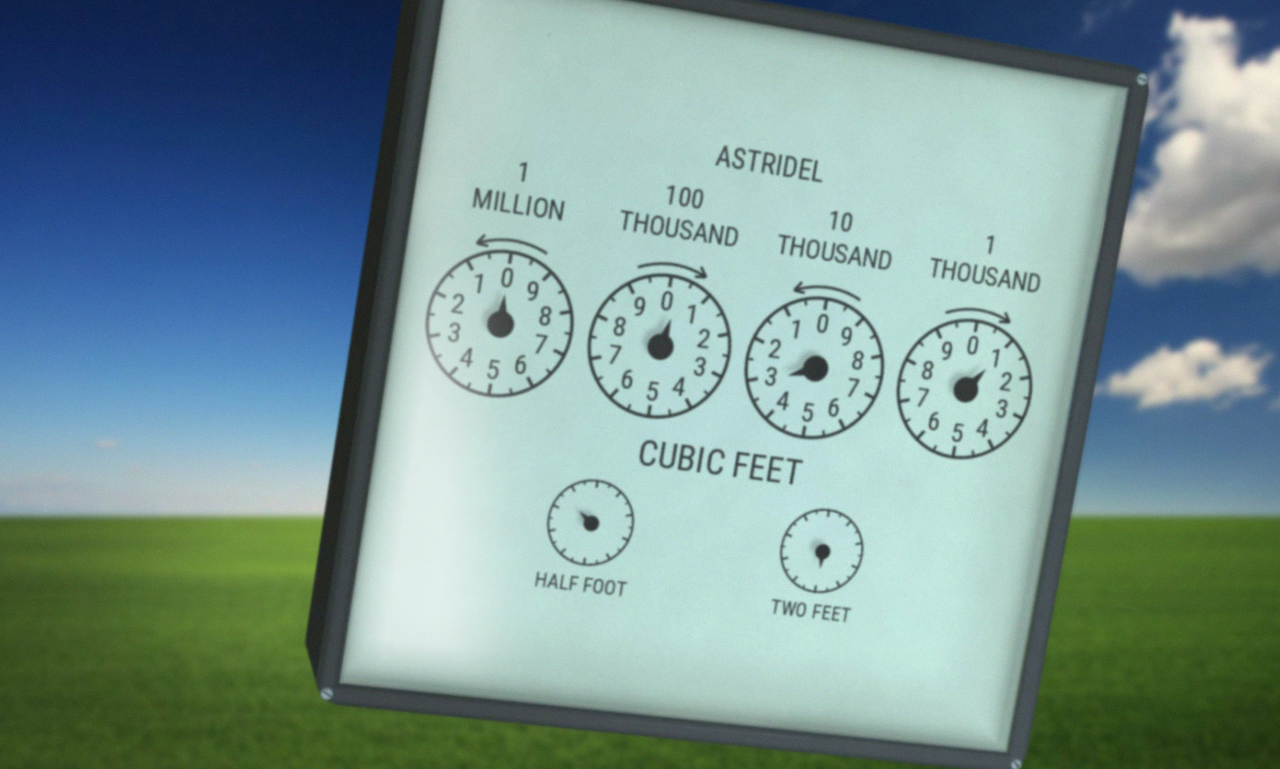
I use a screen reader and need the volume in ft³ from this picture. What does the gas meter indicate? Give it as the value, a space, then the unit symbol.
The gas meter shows 3100 ft³
